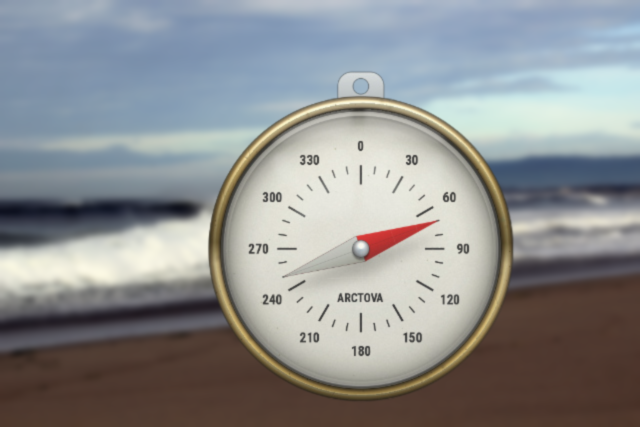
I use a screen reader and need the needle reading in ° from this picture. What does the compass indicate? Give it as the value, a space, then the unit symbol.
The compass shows 70 °
